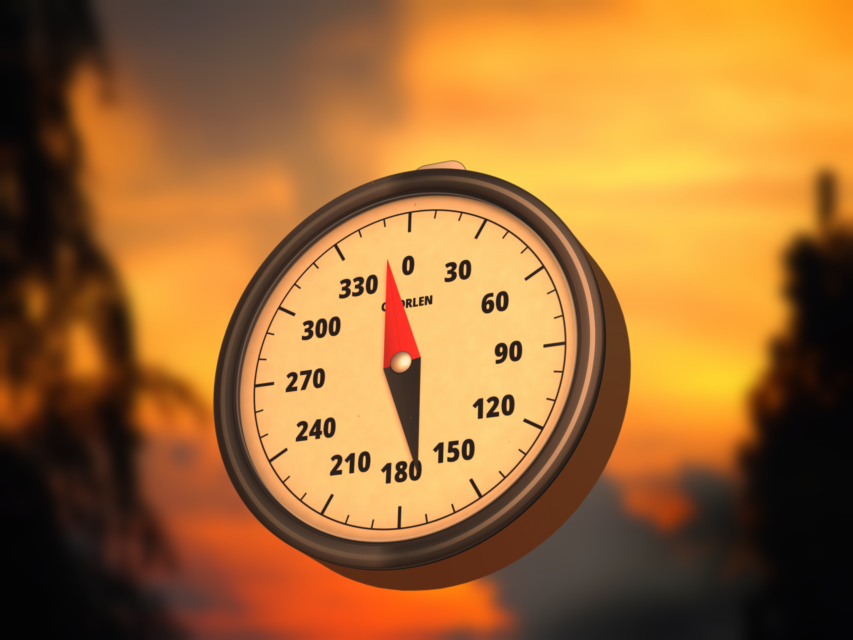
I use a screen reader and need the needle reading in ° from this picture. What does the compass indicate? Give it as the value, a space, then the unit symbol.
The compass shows 350 °
